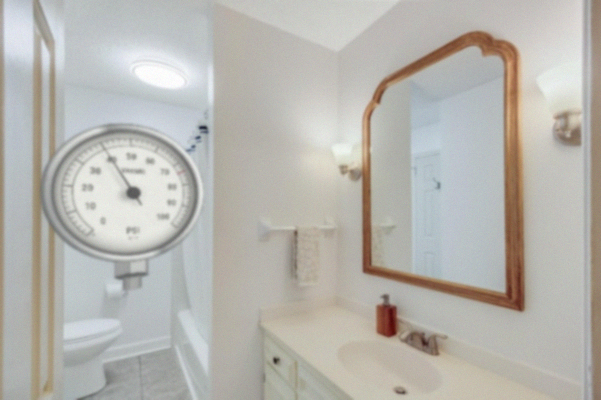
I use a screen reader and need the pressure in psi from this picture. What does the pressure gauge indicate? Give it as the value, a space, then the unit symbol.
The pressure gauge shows 40 psi
